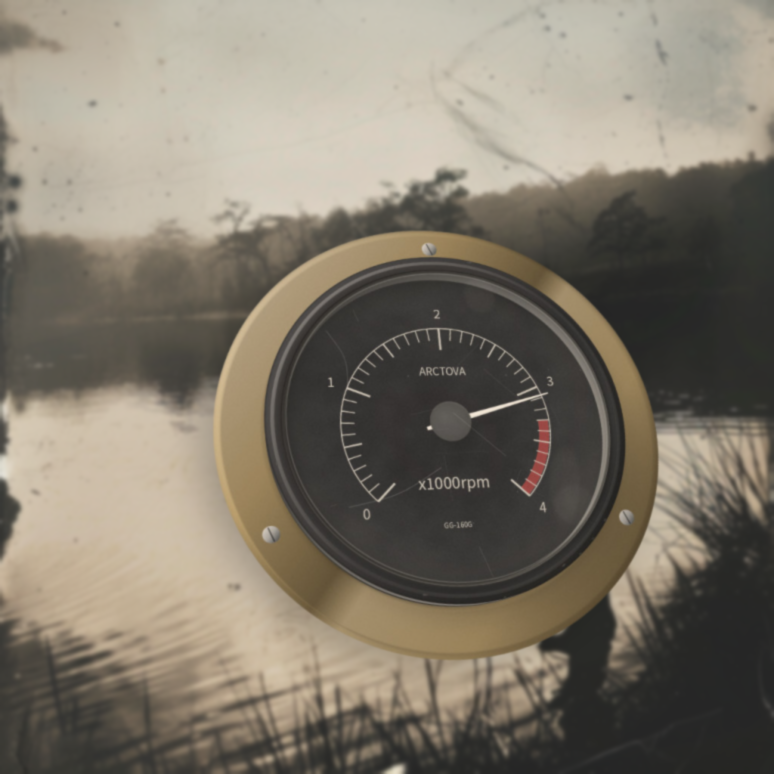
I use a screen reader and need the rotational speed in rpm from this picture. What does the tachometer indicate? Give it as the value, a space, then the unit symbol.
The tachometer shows 3100 rpm
